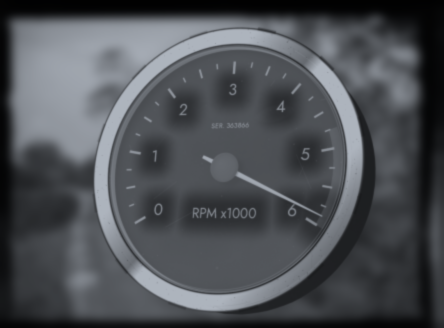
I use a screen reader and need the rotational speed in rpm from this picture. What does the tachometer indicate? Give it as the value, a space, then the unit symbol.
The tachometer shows 5875 rpm
